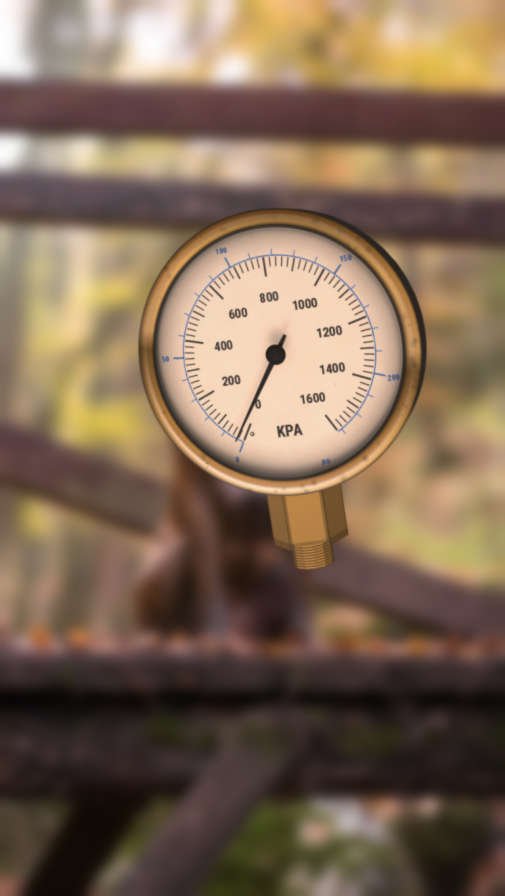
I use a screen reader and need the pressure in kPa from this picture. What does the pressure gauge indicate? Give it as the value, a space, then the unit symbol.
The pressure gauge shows 20 kPa
